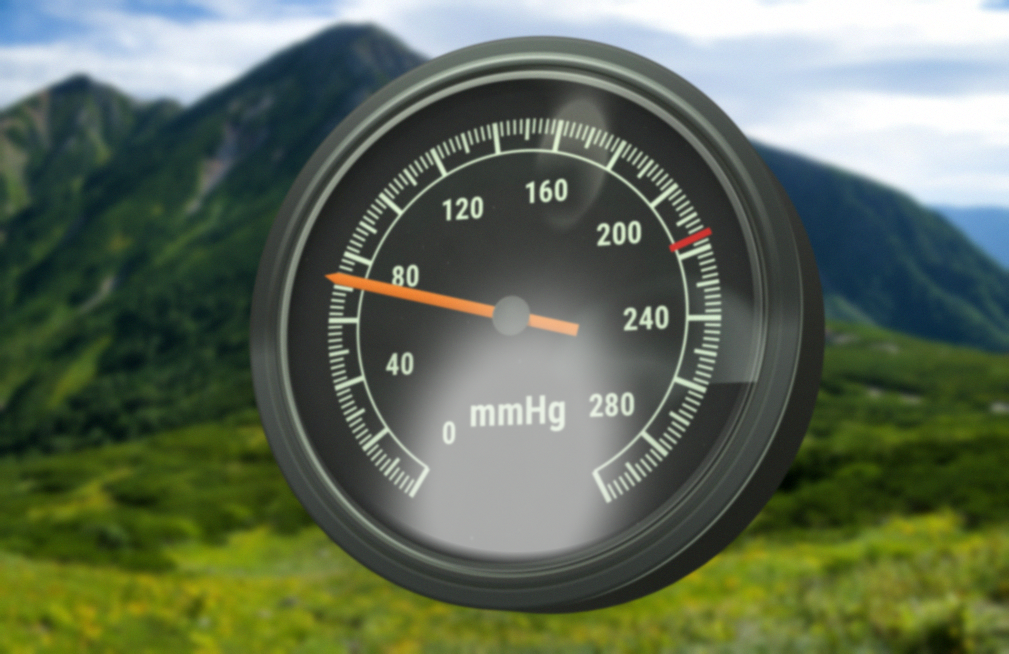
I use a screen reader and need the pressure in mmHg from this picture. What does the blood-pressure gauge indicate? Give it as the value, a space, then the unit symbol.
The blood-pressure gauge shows 72 mmHg
